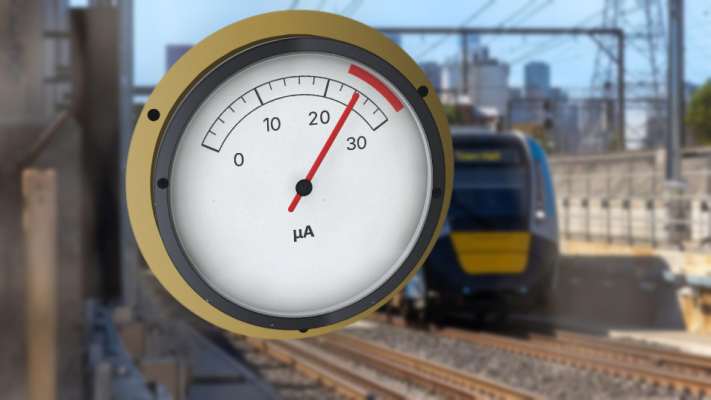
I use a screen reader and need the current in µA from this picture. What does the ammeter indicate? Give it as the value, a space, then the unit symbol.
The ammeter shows 24 µA
